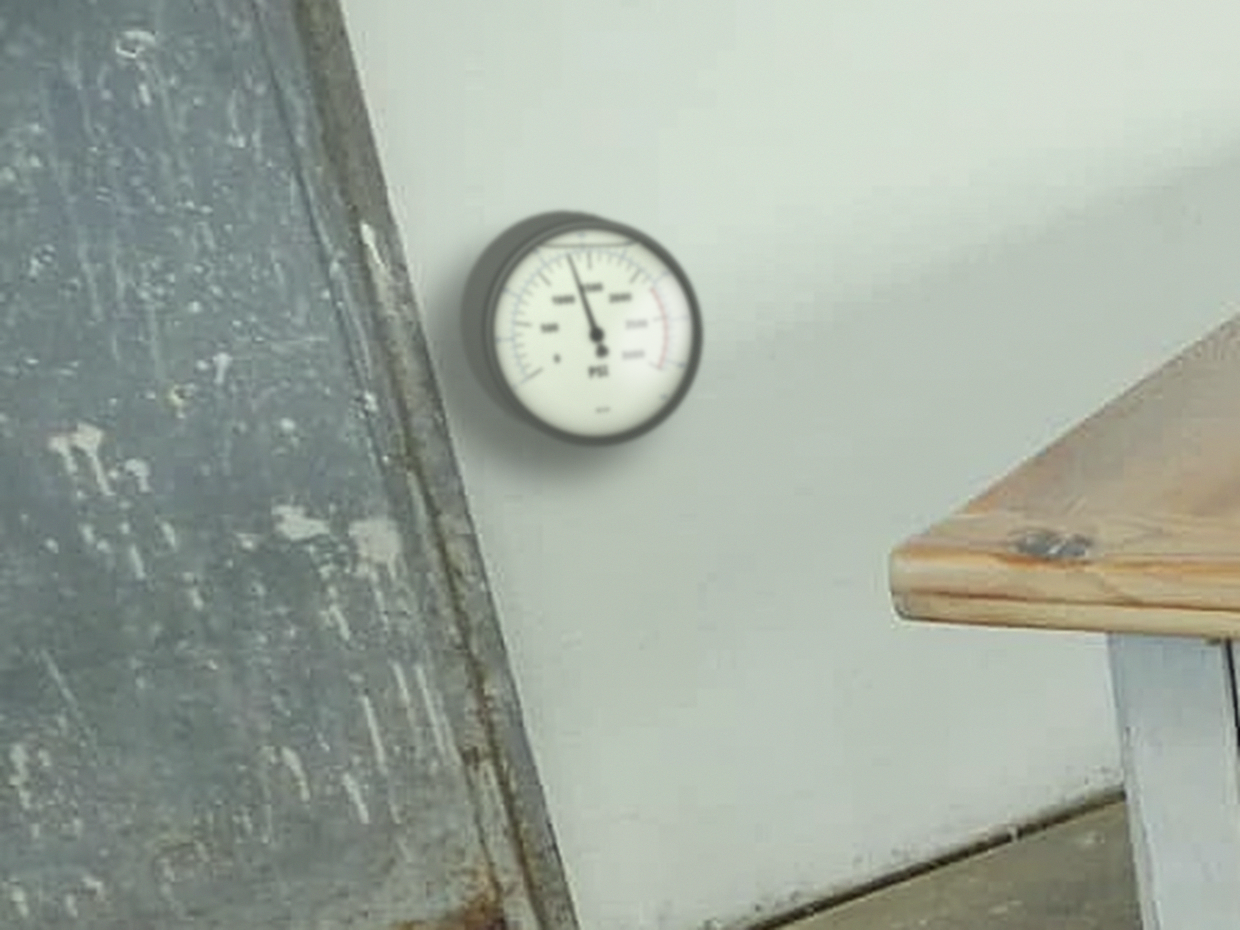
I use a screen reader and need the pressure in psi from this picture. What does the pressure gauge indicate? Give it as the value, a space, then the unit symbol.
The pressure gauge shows 1300 psi
